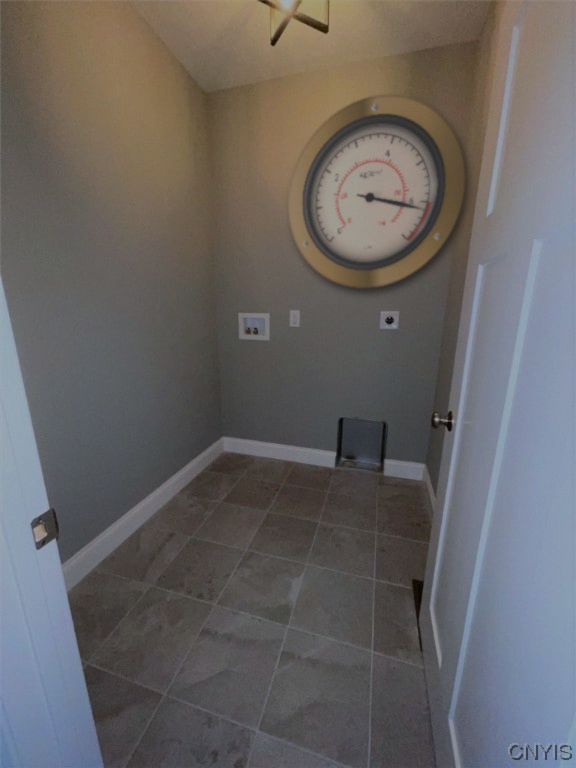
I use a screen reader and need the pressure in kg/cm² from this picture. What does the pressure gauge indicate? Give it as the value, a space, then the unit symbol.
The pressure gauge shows 6.2 kg/cm²
